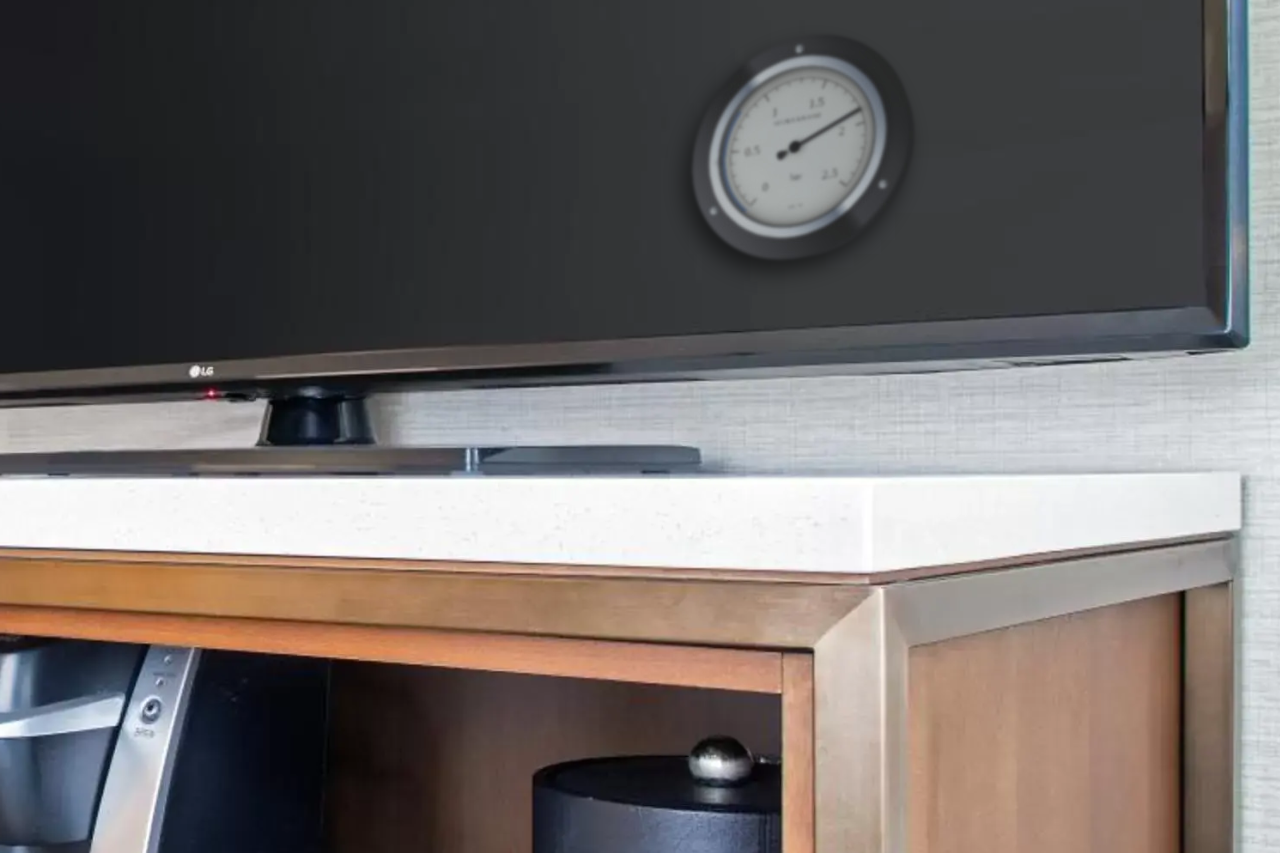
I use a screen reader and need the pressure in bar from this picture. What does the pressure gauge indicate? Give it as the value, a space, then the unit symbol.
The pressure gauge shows 1.9 bar
